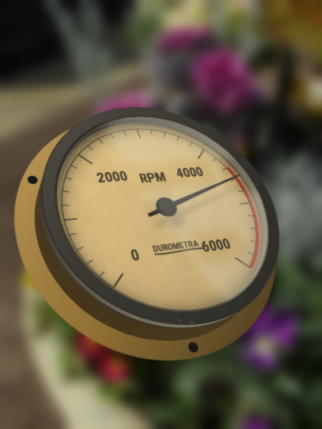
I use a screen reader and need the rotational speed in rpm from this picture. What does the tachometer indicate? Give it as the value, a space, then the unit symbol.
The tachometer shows 4600 rpm
